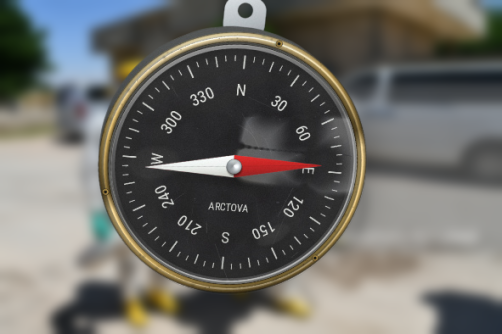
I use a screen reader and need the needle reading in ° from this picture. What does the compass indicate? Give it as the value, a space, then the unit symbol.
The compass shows 85 °
